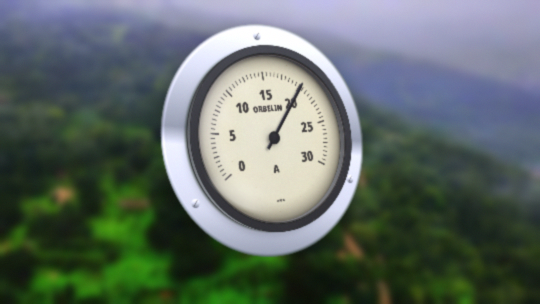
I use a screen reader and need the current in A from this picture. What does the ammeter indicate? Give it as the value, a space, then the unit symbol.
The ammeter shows 20 A
